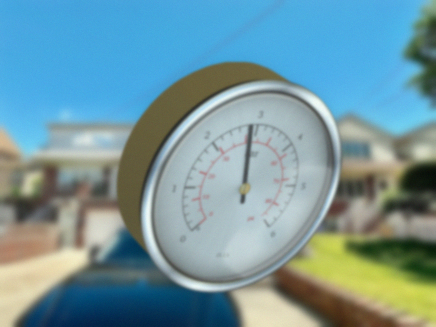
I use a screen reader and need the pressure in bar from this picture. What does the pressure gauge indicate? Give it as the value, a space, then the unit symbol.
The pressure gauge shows 2.8 bar
